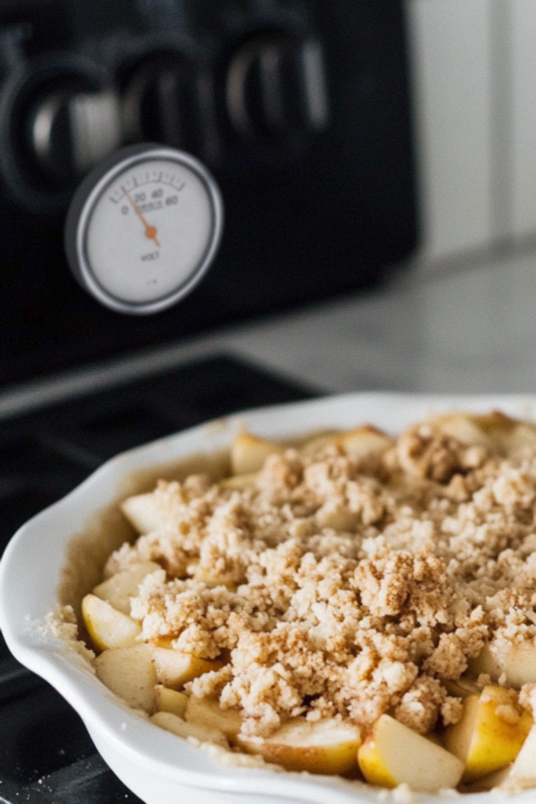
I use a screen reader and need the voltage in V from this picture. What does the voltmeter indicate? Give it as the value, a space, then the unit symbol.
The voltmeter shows 10 V
